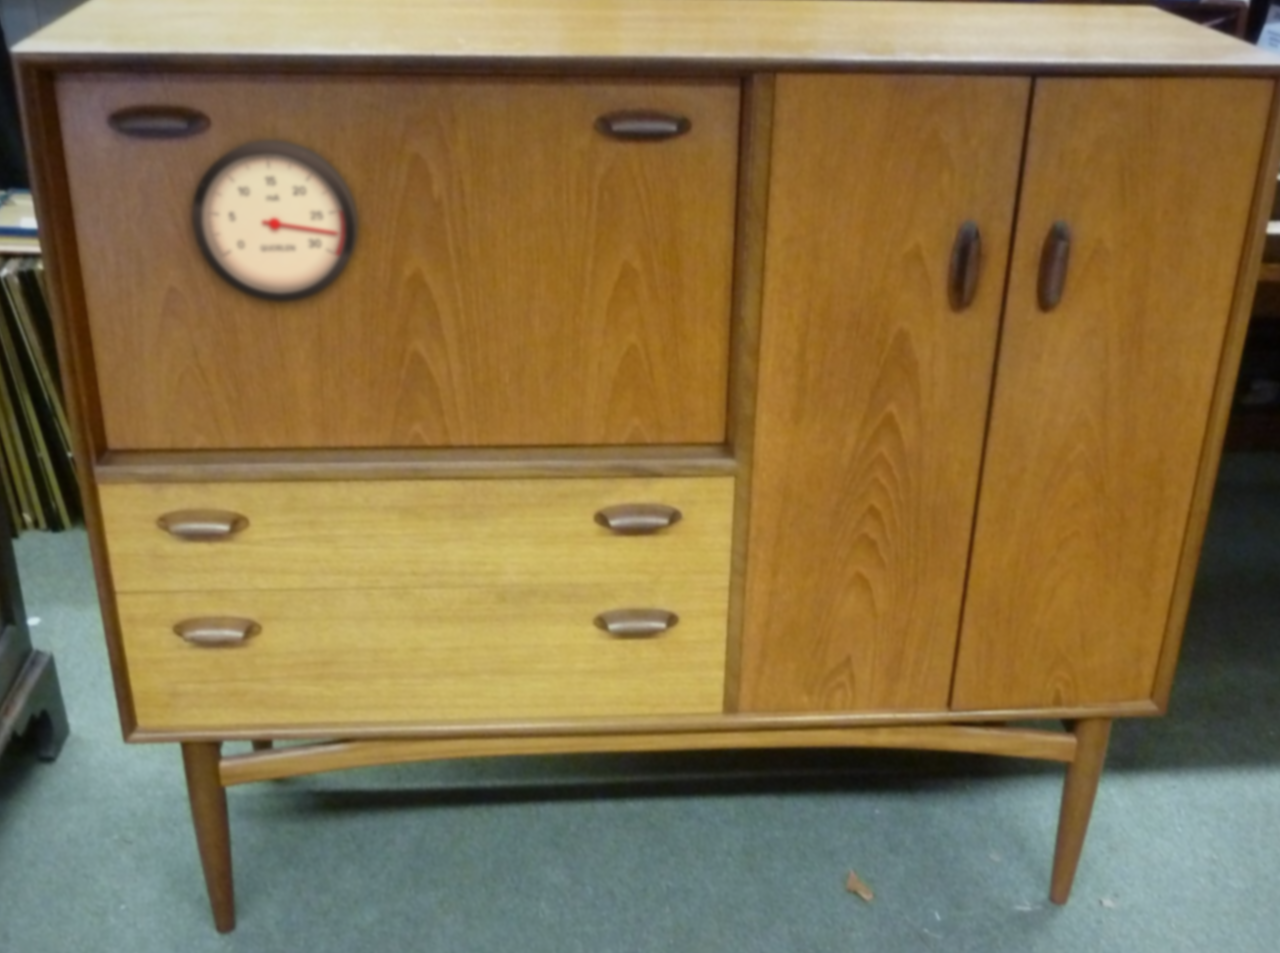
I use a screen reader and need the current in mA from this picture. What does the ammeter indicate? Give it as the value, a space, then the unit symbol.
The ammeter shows 27.5 mA
